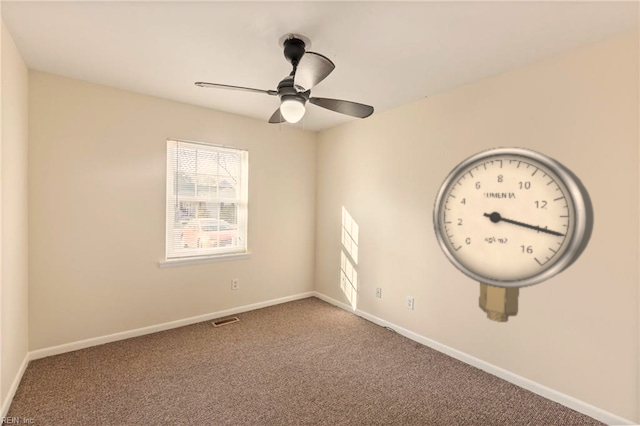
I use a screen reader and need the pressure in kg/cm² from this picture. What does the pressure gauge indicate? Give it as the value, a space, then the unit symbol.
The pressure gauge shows 14 kg/cm²
